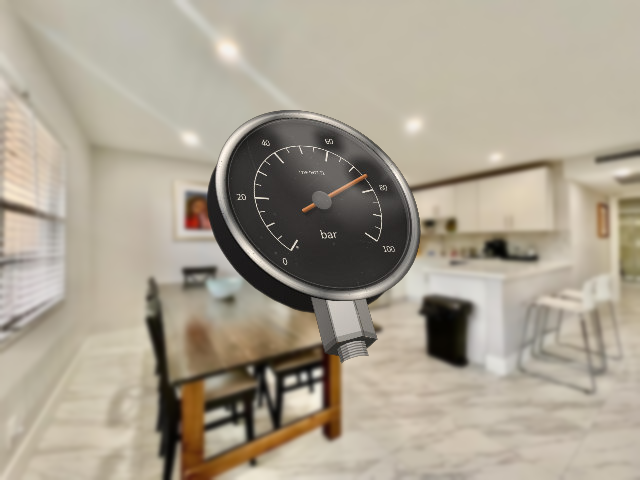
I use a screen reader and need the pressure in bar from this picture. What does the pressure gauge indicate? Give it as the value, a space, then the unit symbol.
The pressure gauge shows 75 bar
